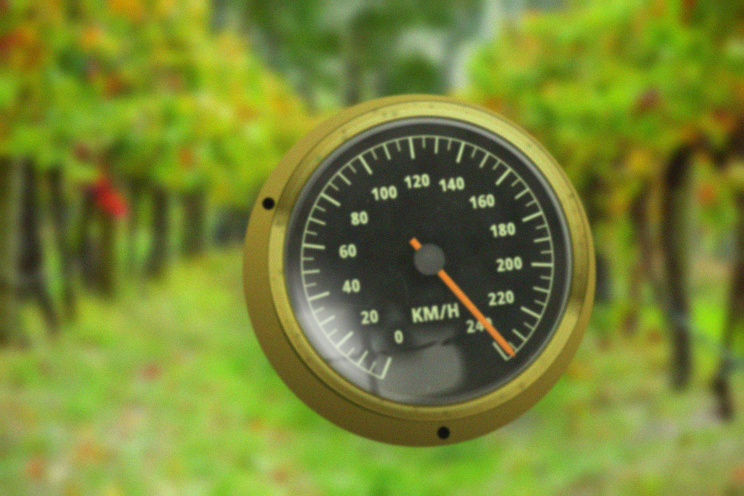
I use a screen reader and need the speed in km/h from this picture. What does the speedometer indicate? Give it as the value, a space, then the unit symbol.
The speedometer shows 237.5 km/h
